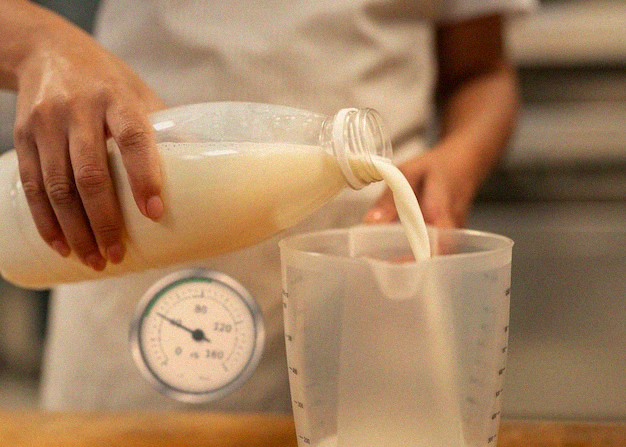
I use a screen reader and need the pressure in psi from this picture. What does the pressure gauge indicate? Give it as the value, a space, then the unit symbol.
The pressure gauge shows 40 psi
